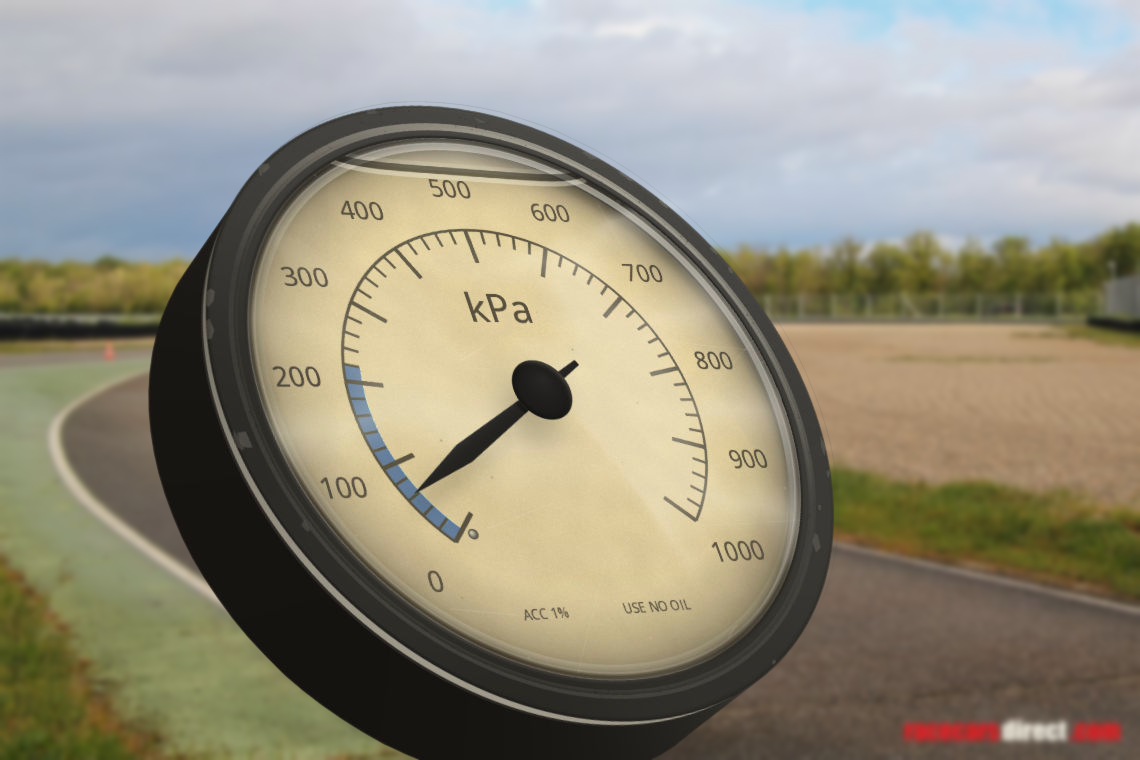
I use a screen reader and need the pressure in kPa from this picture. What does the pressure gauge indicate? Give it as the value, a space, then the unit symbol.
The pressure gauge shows 60 kPa
